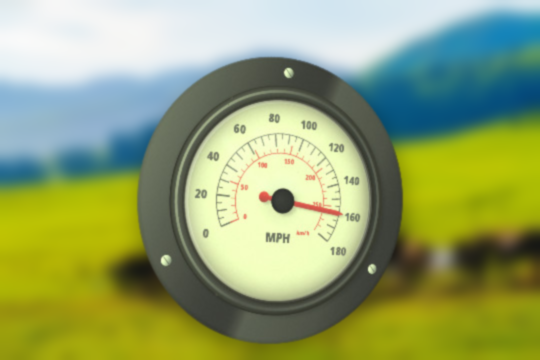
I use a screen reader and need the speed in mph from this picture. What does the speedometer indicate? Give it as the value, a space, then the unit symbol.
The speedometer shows 160 mph
